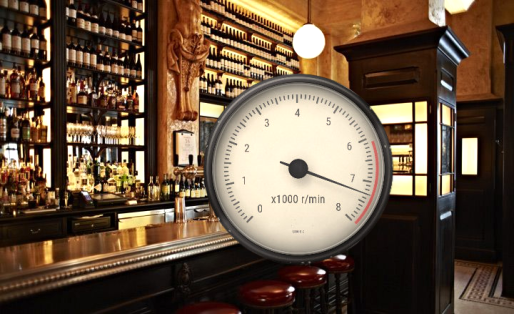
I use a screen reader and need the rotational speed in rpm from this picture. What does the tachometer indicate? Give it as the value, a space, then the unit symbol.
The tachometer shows 7300 rpm
